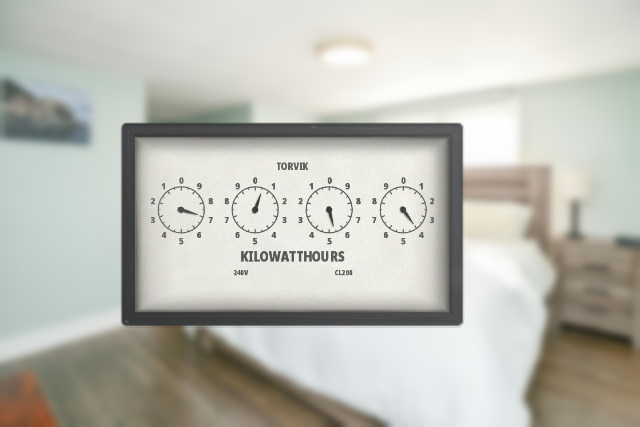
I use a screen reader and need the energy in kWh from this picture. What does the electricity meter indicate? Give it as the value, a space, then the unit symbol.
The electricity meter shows 7054 kWh
